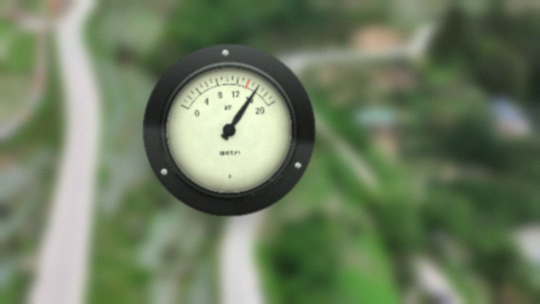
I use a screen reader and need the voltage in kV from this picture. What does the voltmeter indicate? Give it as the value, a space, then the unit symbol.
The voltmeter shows 16 kV
